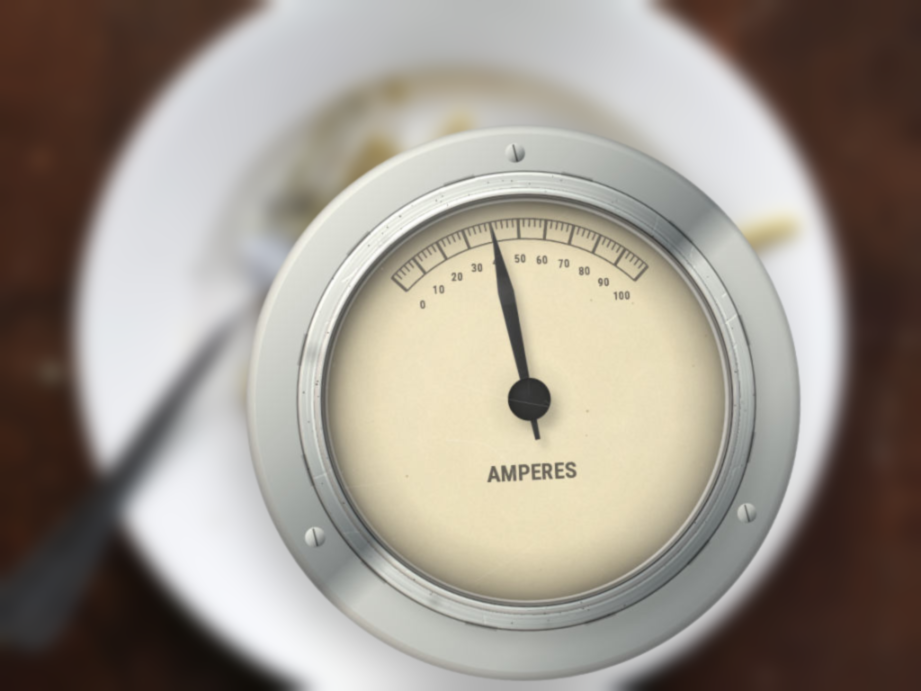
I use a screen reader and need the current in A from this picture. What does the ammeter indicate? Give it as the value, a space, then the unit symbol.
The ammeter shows 40 A
